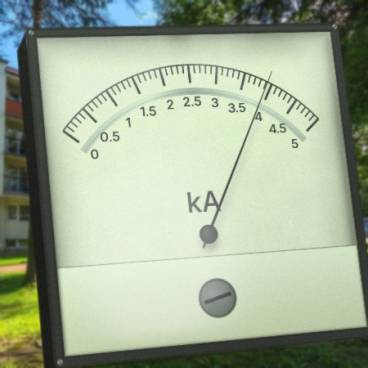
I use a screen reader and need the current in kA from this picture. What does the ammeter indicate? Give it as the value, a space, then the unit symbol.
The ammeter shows 3.9 kA
